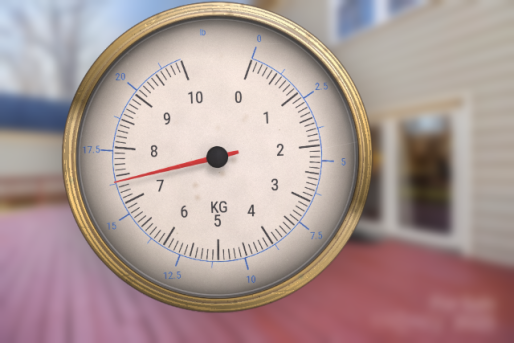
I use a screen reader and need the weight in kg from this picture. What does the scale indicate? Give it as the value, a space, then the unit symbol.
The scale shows 7.4 kg
